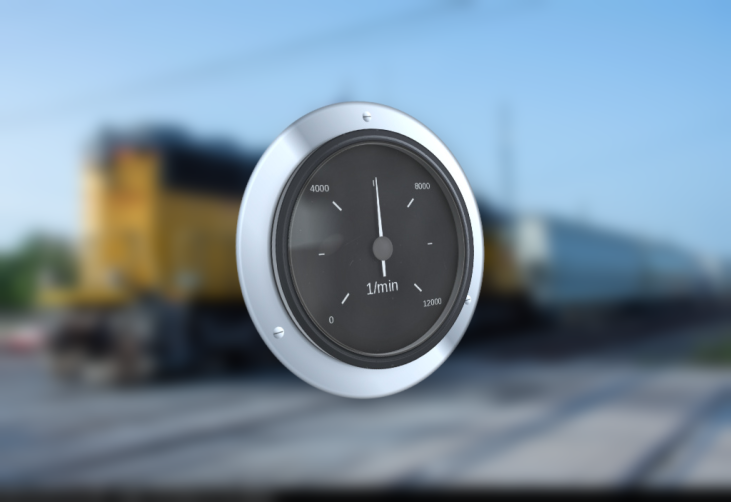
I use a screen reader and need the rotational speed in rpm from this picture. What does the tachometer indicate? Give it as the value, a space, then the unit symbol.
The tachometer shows 6000 rpm
